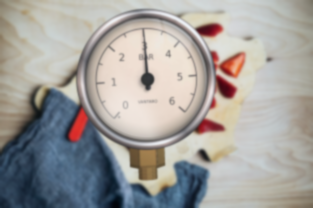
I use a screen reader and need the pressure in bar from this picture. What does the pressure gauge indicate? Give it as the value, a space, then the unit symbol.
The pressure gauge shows 3 bar
